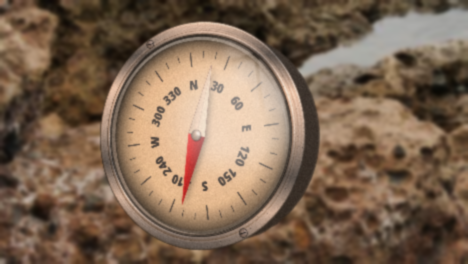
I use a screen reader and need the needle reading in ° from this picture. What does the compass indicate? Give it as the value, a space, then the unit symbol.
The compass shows 200 °
